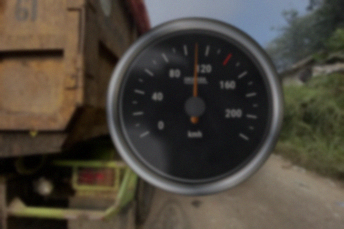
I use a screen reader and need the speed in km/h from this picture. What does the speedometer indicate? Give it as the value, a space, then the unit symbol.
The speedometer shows 110 km/h
